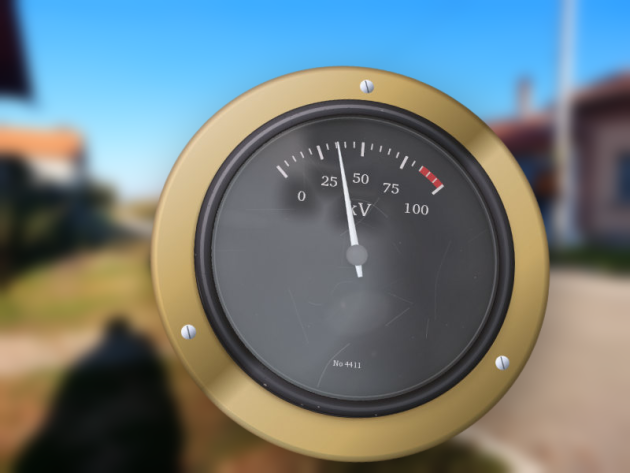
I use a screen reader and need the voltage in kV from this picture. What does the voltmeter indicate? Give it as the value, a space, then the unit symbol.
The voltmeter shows 35 kV
